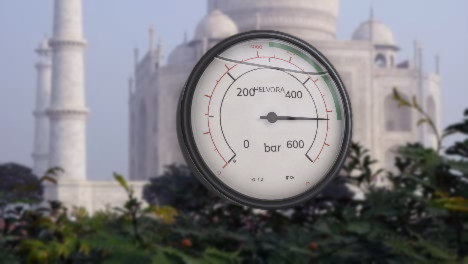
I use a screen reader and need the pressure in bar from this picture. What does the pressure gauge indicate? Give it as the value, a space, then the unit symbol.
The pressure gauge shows 500 bar
